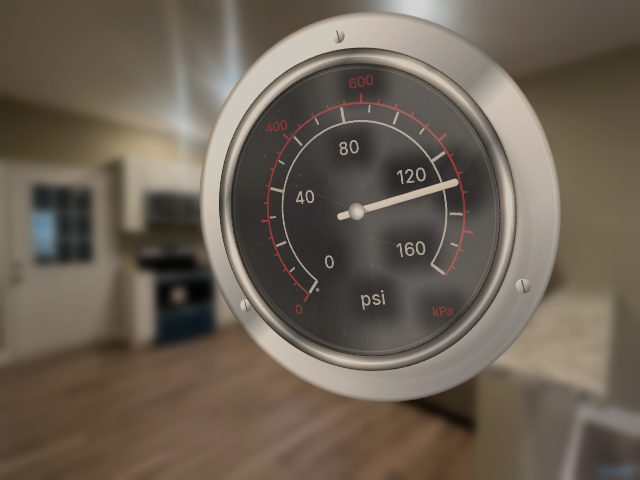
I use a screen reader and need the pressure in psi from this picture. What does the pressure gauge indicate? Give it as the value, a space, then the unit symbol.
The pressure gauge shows 130 psi
